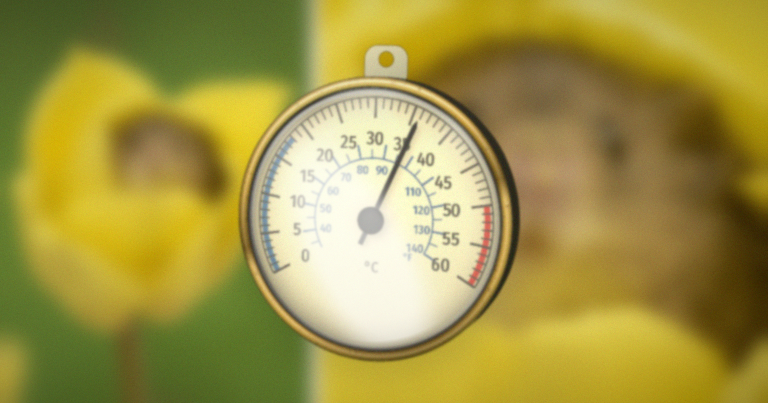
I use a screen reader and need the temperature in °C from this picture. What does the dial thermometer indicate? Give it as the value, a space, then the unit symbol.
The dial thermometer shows 36 °C
